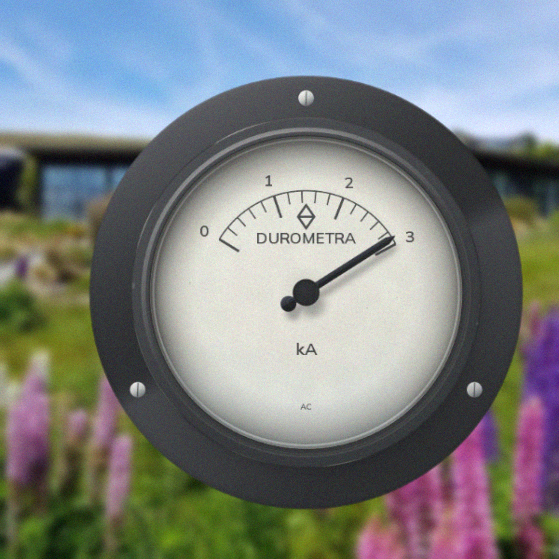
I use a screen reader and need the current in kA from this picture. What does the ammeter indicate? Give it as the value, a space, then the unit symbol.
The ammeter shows 2.9 kA
